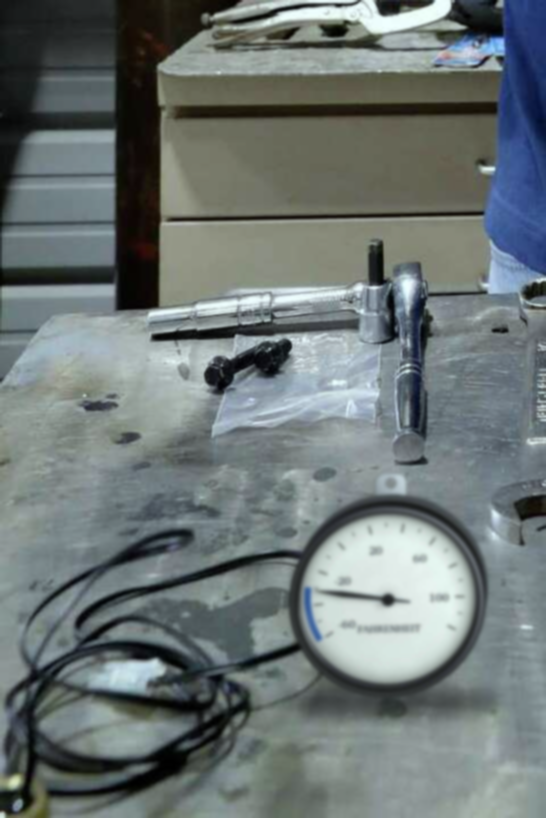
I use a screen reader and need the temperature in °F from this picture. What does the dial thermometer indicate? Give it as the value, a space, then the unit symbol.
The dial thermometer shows -30 °F
